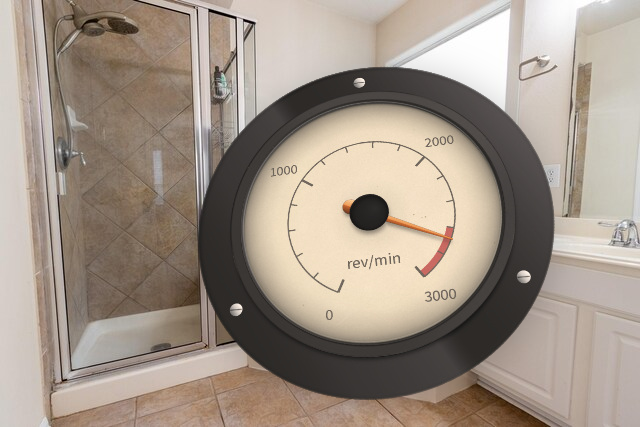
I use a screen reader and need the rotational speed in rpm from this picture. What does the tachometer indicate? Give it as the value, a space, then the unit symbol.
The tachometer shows 2700 rpm
